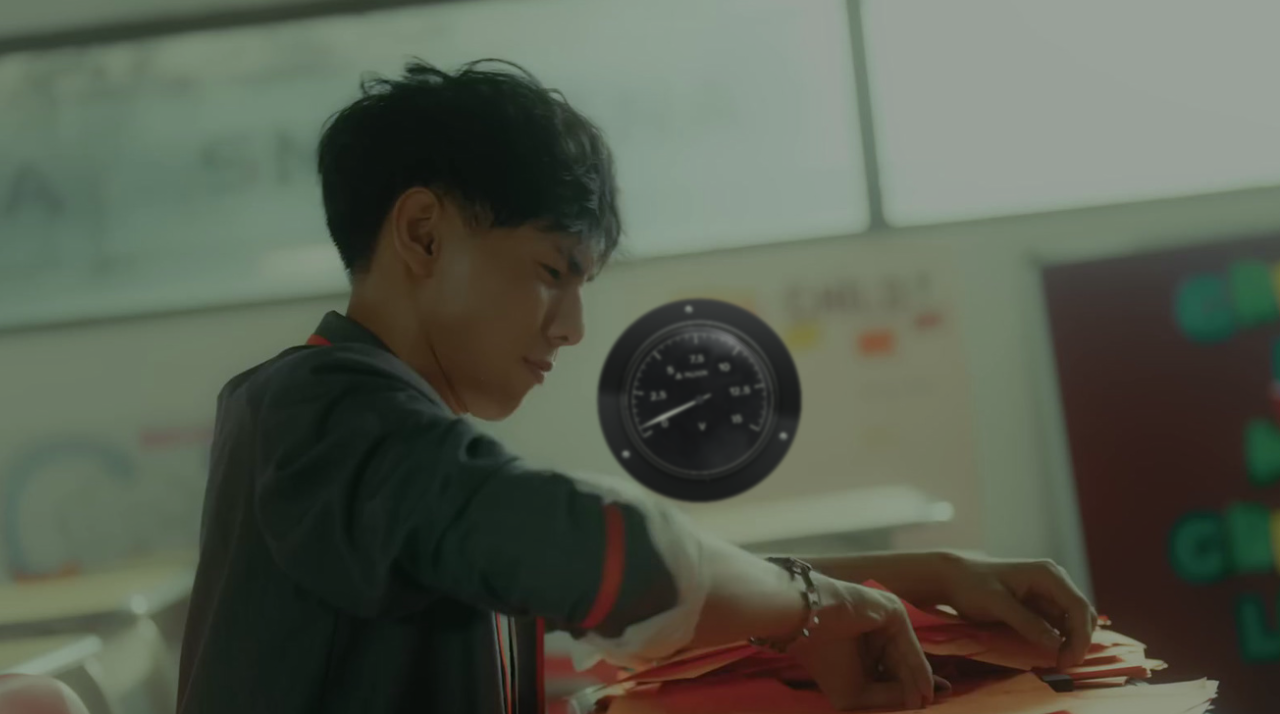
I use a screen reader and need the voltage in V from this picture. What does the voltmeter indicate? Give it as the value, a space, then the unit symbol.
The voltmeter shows 0.5 V
